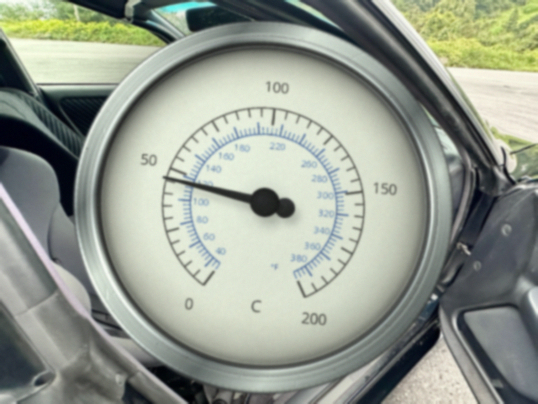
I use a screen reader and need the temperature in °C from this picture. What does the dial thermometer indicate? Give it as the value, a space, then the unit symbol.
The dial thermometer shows 45 °C
